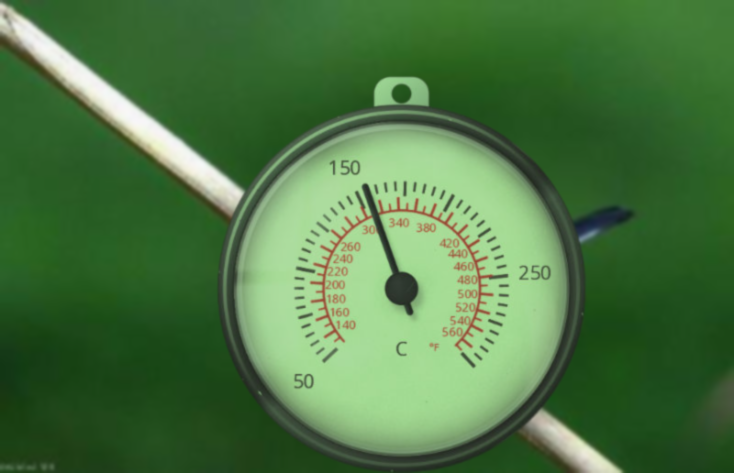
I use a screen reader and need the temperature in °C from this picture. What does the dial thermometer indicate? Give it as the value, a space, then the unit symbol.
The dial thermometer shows 155 °C
